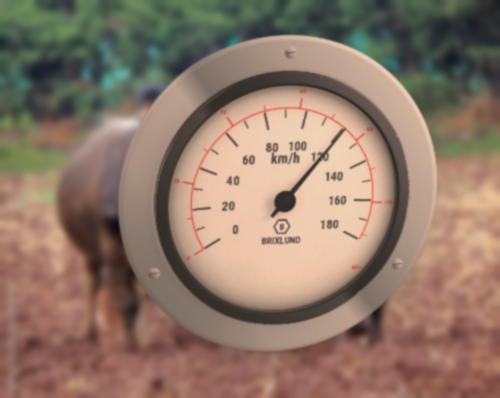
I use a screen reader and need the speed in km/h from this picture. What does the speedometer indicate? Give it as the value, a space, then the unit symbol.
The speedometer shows 120 km/h
